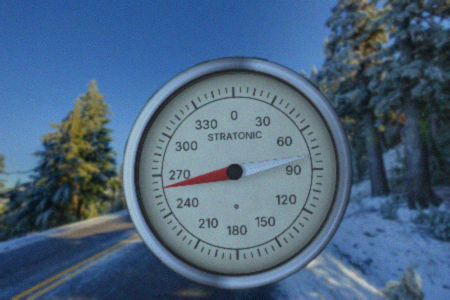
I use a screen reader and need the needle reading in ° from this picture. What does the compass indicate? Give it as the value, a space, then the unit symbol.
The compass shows 260 °
